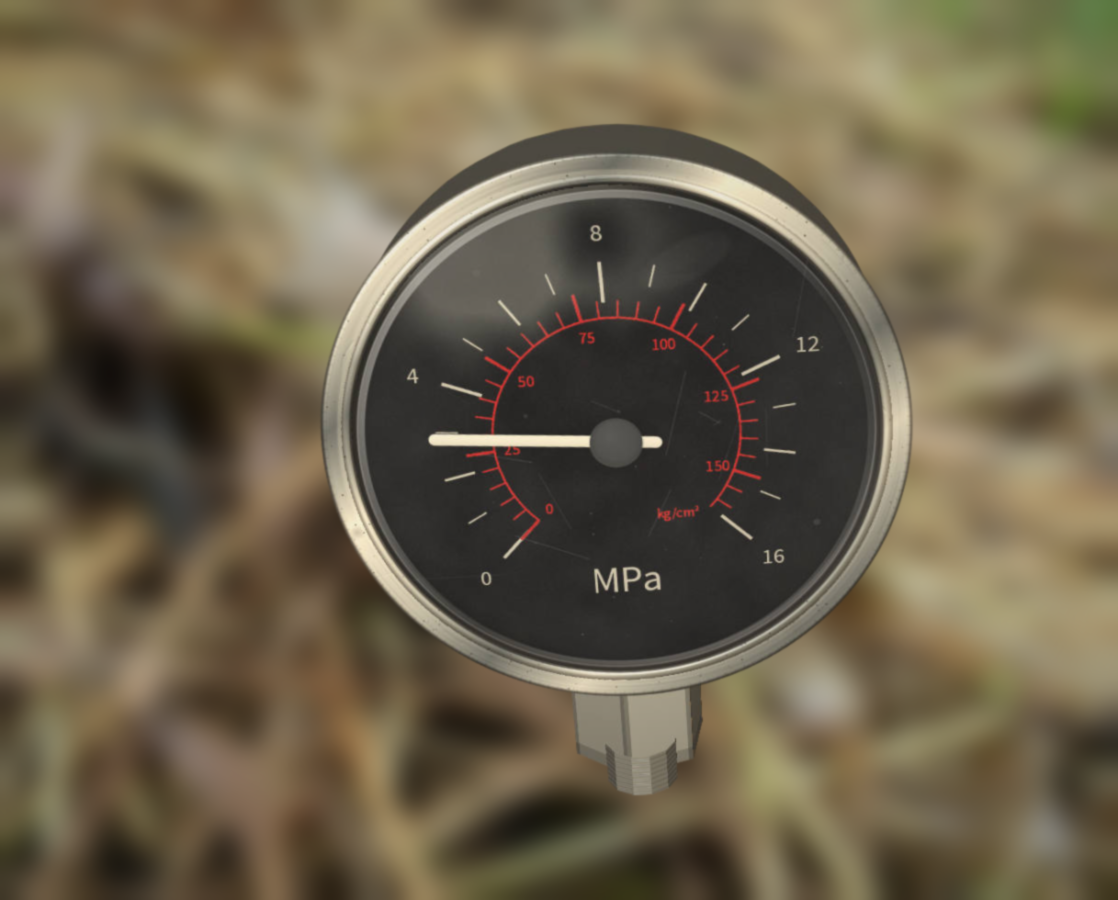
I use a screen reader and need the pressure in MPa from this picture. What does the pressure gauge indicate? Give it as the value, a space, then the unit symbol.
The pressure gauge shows 3 MPa
